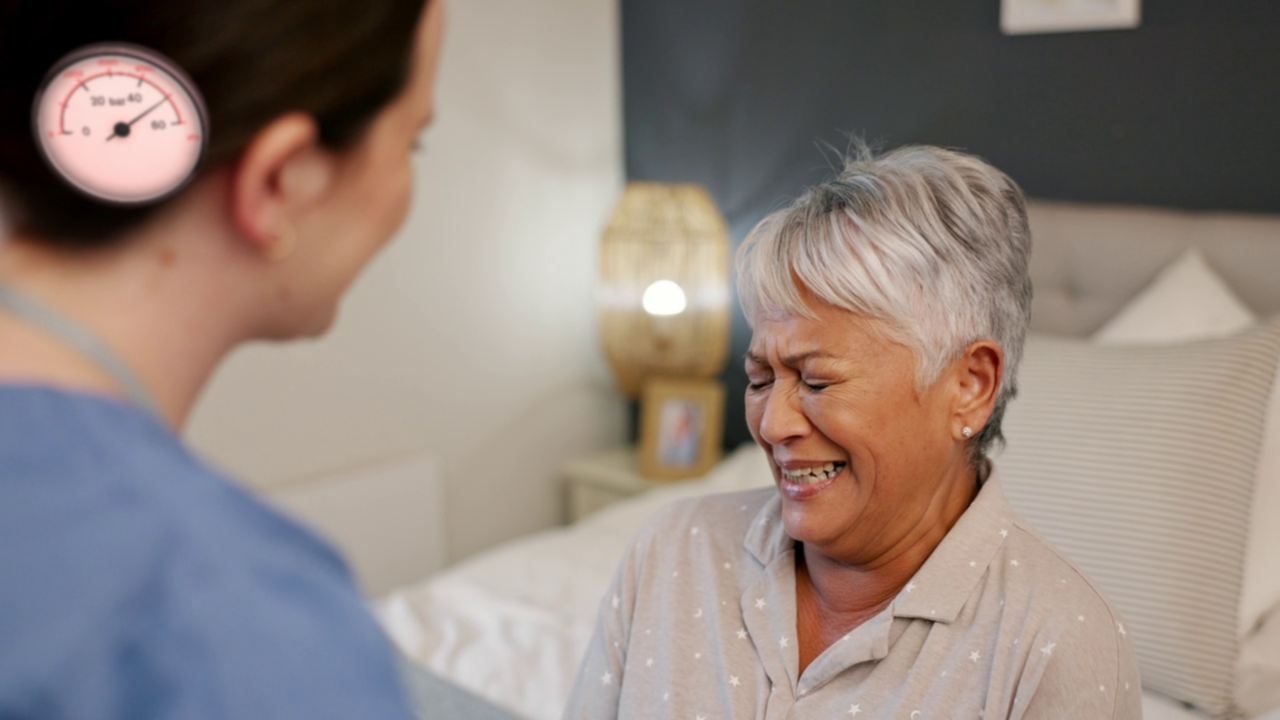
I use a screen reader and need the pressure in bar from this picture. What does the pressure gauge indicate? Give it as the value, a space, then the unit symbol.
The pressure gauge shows 50 bar
